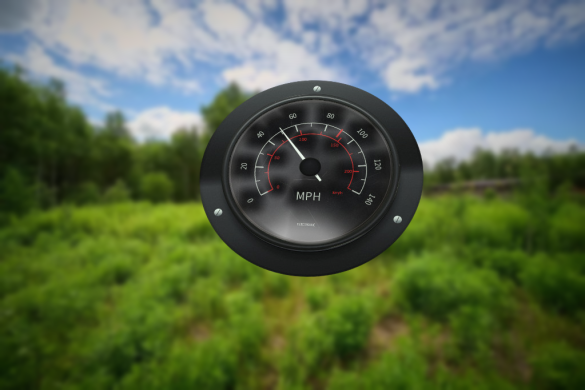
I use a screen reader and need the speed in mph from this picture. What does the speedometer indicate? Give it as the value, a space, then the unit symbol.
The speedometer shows 50 mph
